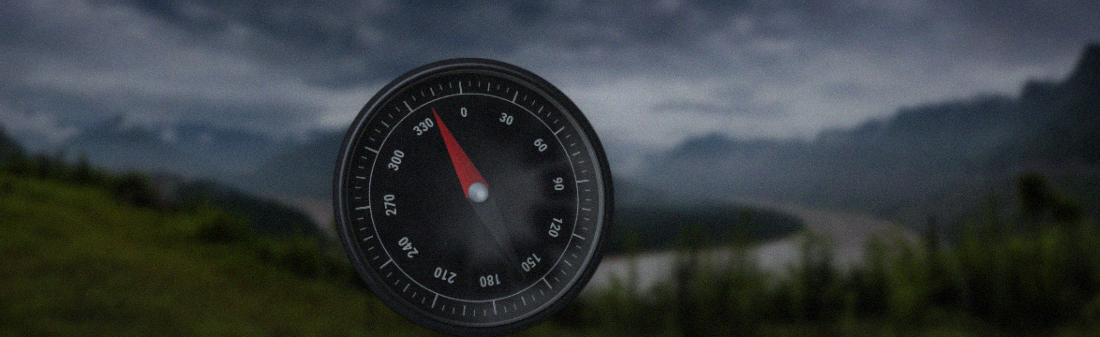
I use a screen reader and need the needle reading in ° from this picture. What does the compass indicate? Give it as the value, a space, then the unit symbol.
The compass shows 340 °
